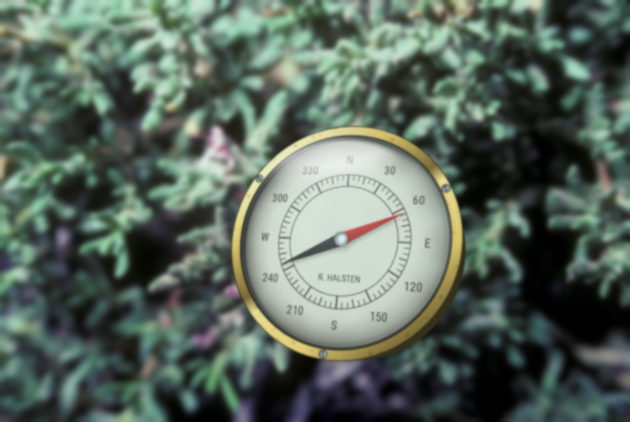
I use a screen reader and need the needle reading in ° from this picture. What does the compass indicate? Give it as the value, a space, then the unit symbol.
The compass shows 65 °
